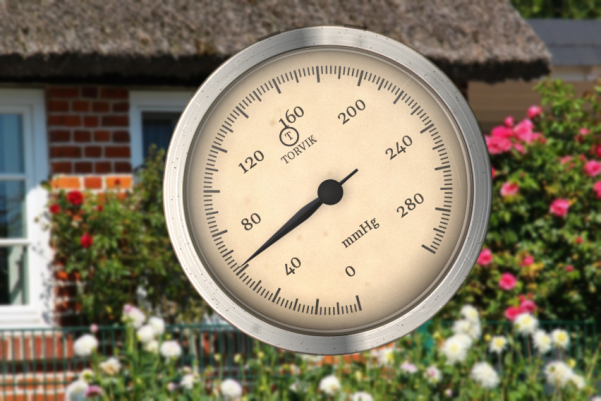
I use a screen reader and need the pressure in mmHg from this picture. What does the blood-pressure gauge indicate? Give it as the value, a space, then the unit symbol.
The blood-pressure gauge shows 62 mmHg
